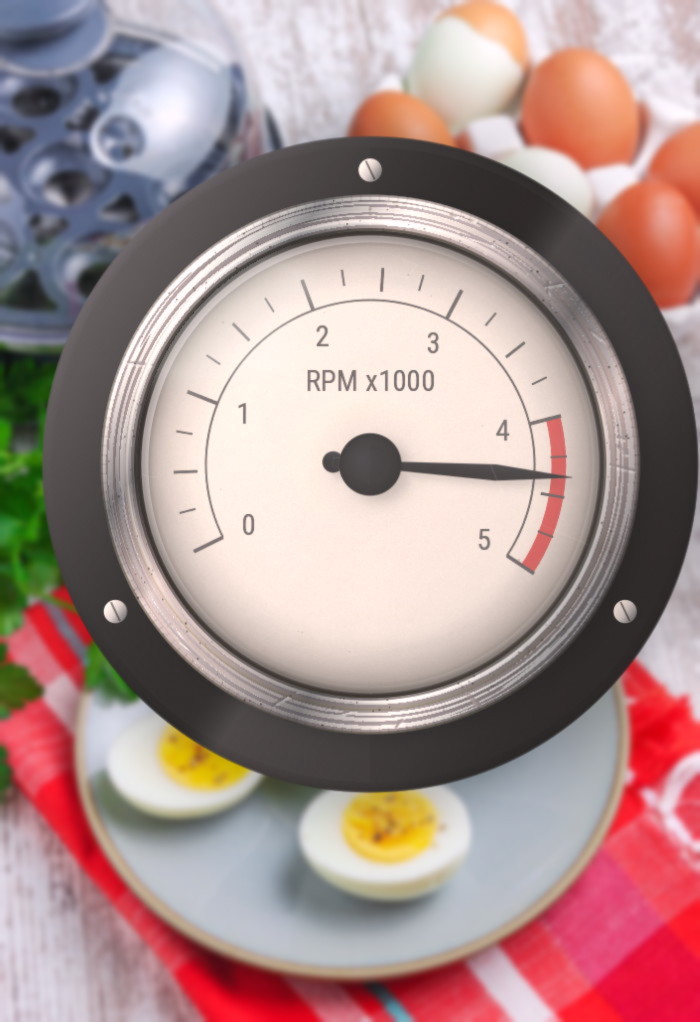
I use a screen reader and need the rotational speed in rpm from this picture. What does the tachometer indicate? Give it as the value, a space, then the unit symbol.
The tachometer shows 4375 rpm
